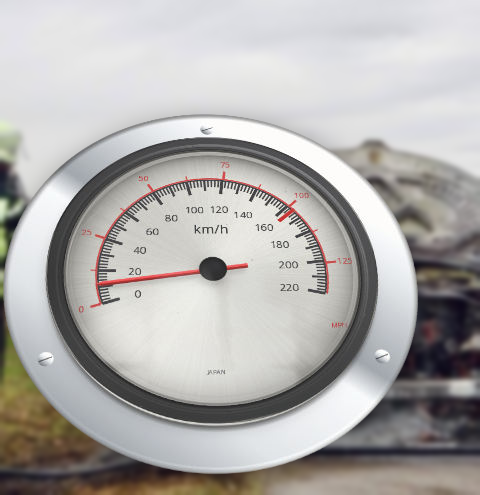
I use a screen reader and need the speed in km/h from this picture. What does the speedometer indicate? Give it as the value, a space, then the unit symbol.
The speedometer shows 10 km/h
